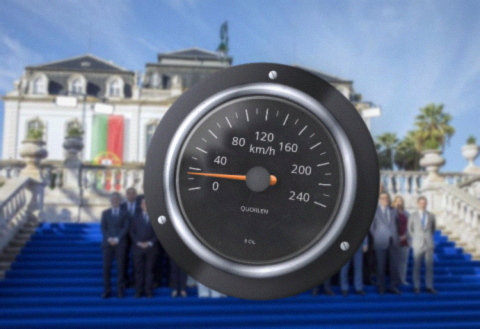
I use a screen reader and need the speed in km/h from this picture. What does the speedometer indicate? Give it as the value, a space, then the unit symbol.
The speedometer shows 15 km/h
